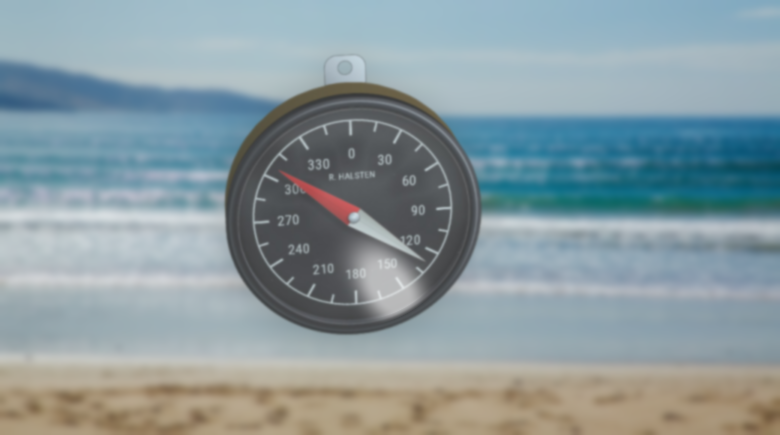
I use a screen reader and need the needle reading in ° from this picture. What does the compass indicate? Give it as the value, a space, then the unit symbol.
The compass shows 307.5 °
